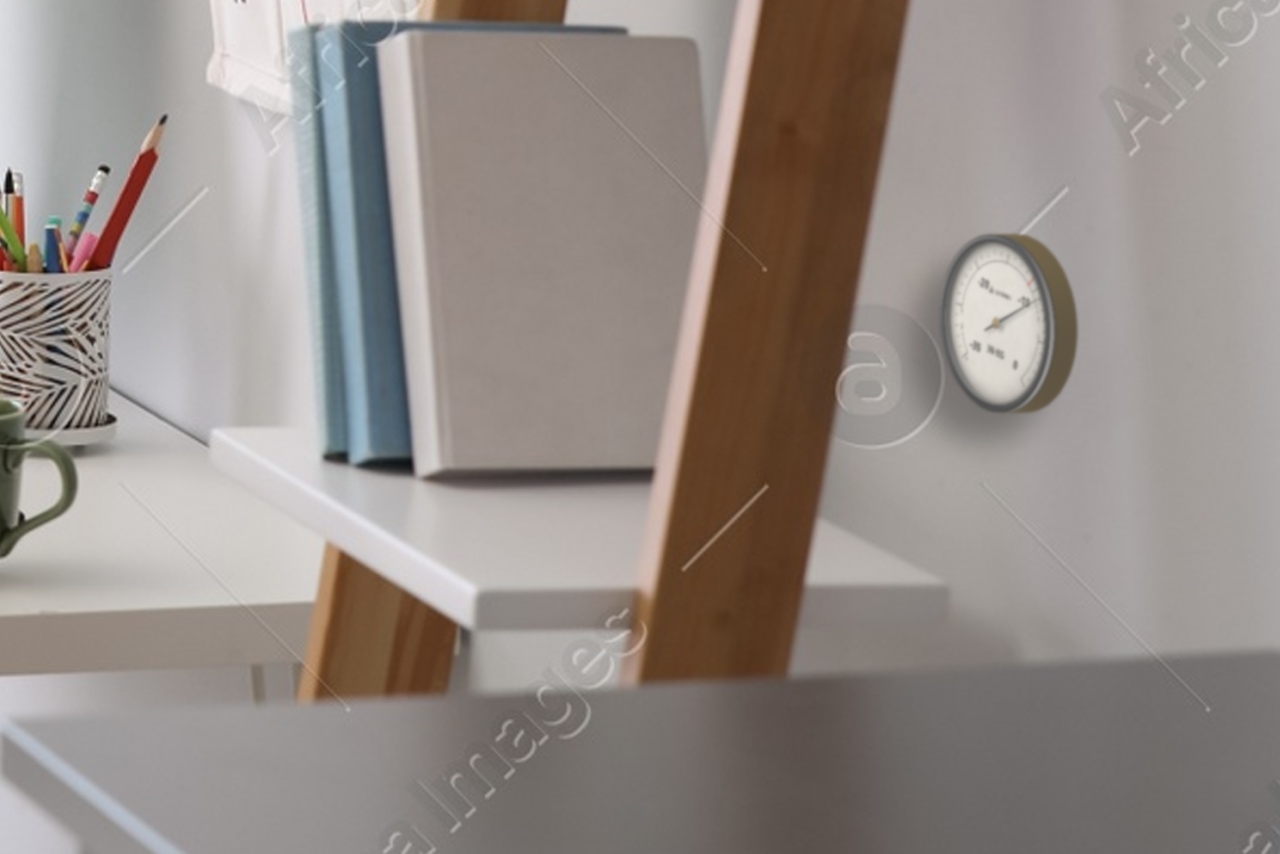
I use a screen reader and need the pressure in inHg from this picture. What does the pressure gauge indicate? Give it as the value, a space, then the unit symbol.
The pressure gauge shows -9 inHg
